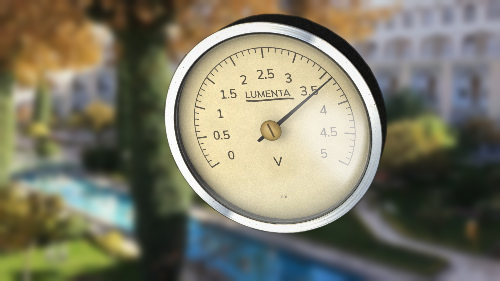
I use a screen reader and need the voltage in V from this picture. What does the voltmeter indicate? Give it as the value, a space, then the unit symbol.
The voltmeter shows 3.6 V
